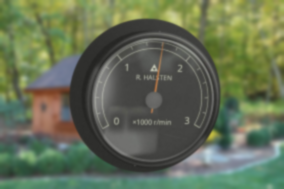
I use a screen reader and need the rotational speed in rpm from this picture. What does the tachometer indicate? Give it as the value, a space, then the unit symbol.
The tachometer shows 1600 rpm
